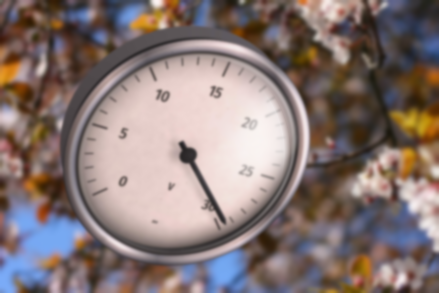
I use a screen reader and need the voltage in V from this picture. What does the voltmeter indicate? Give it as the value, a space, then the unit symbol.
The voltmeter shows 29.5 V
